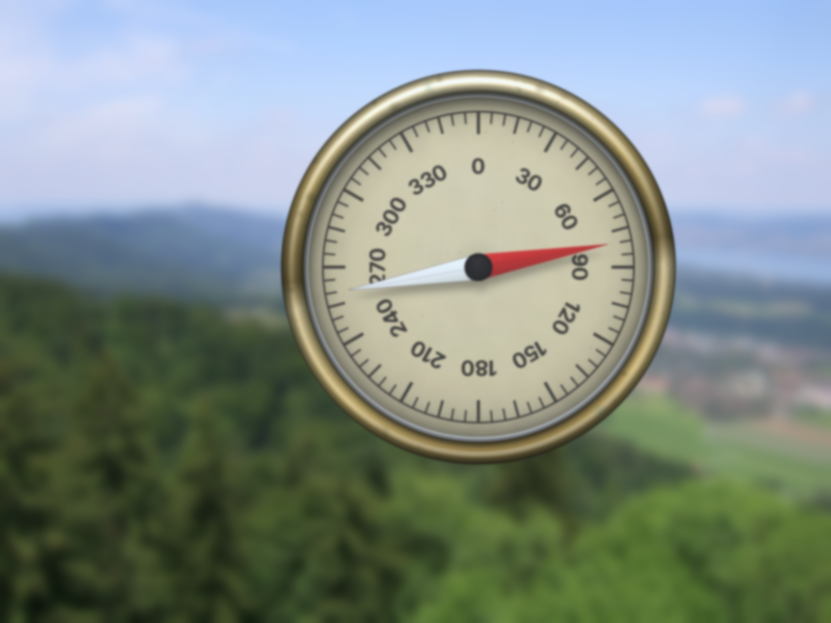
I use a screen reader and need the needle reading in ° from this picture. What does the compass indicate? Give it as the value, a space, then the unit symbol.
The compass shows 80 °
